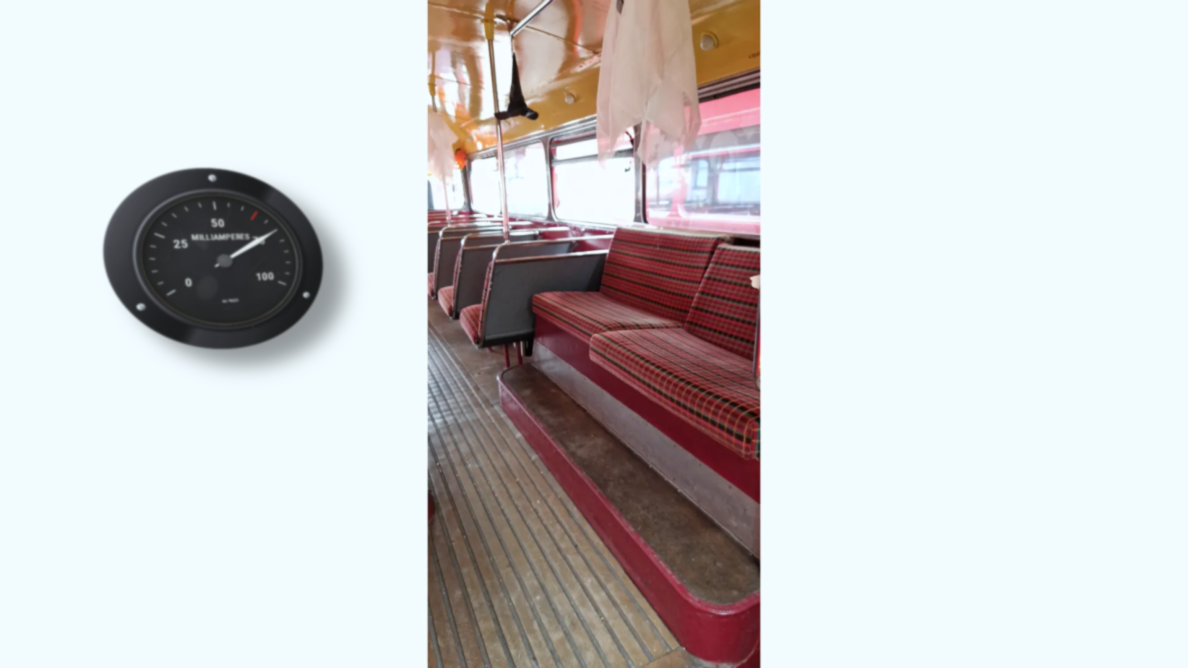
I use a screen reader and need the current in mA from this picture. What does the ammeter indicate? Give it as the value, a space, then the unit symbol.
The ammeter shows 75 mA
